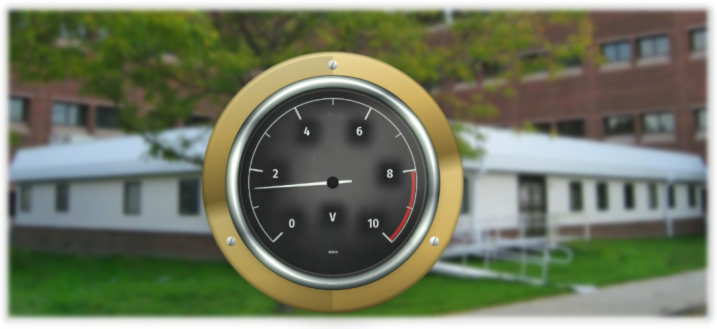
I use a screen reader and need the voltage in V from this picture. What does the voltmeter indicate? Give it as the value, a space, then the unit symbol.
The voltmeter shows 1.5 V
